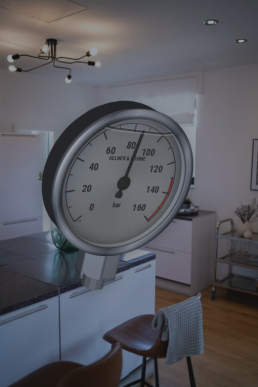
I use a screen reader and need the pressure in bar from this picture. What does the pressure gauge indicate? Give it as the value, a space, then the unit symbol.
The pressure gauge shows 85 bar
